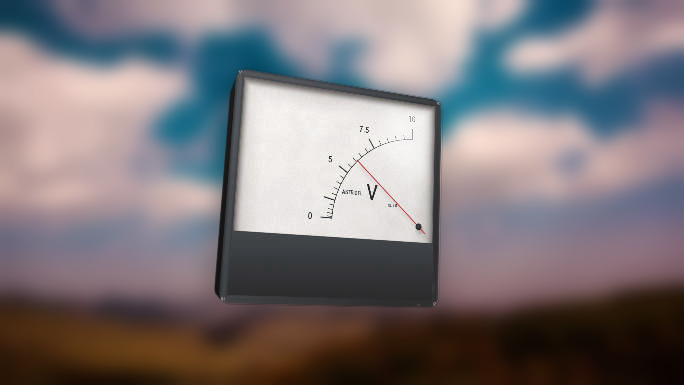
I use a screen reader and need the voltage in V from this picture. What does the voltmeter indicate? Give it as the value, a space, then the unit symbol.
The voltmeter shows 6 V
